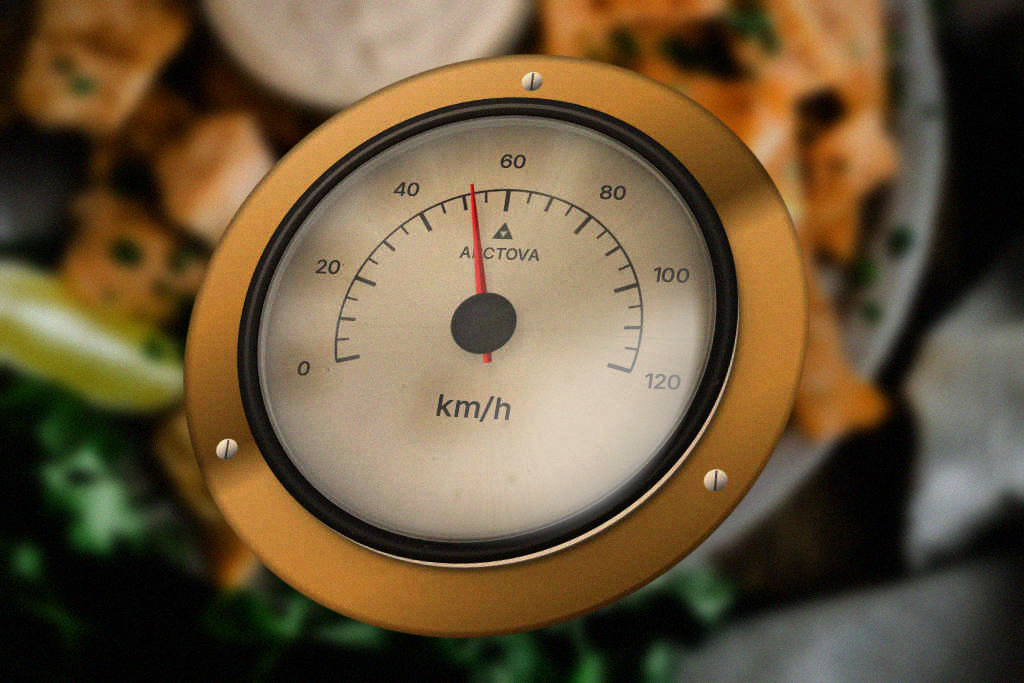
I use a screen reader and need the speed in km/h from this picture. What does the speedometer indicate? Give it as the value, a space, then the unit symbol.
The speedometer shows 52.5 km/h
